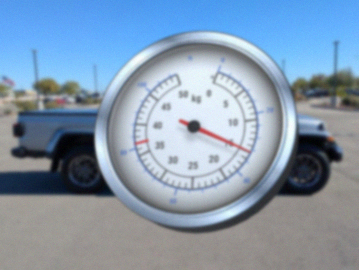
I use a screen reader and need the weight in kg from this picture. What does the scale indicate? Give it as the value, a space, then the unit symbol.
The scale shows 15 kg
